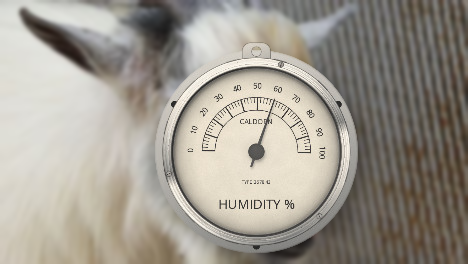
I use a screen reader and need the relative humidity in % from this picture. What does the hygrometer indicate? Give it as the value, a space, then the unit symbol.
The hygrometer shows 60 %
